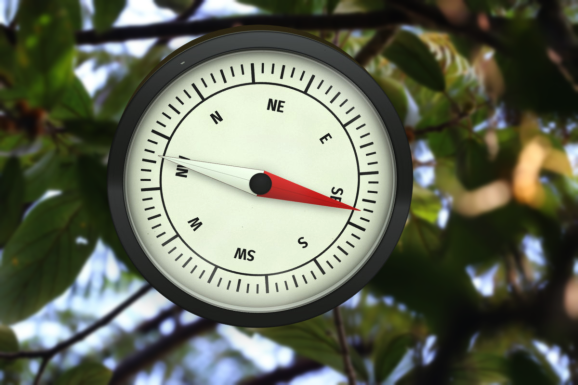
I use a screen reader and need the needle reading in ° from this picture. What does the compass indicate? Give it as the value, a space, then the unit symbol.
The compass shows 140 °
